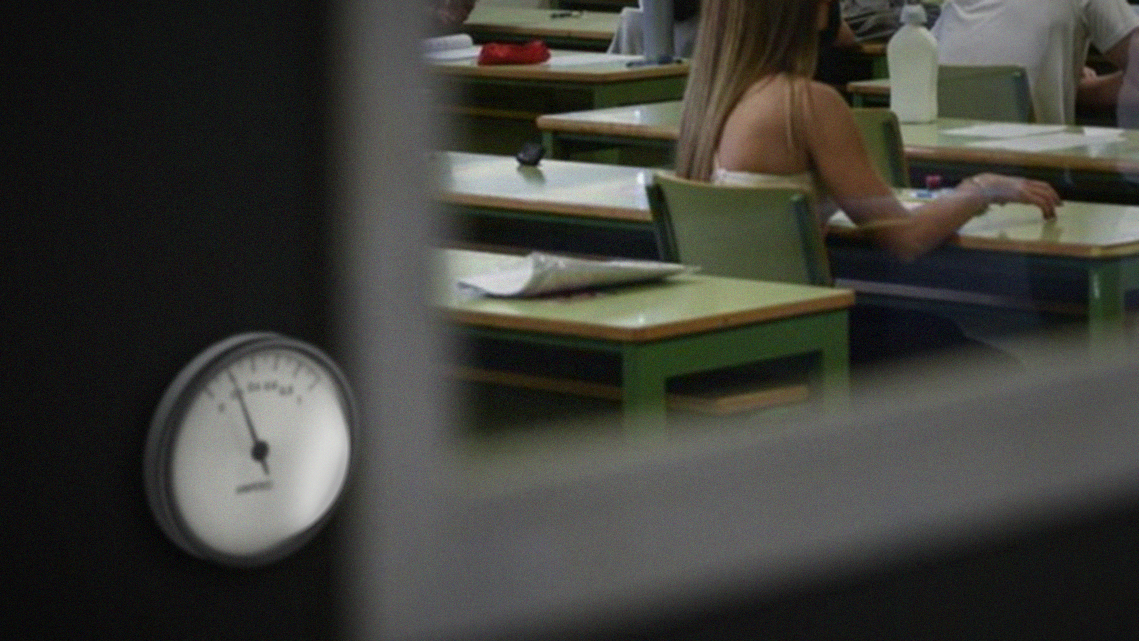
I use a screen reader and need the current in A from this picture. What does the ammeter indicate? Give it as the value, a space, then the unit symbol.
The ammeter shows 0.2 A
